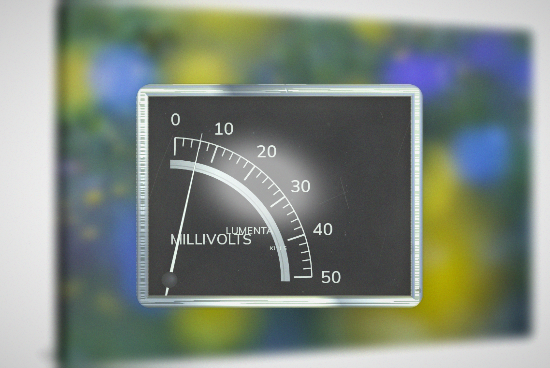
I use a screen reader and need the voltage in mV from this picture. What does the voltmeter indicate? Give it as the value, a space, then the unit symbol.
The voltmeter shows 6 mV
